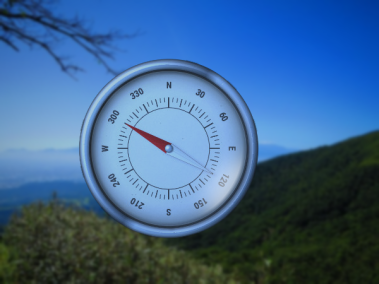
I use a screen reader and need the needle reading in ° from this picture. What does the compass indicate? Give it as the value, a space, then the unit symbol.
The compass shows 300 °
